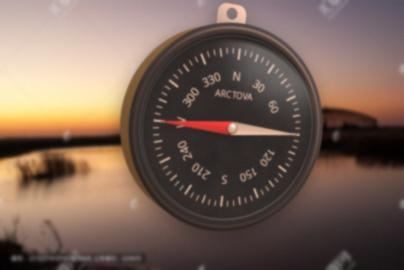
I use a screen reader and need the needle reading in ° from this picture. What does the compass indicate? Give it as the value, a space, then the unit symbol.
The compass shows 270 °
